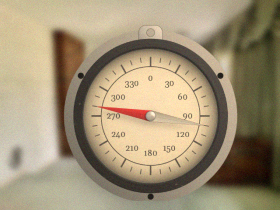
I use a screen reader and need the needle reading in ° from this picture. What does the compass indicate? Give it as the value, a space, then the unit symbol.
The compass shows 280 °
